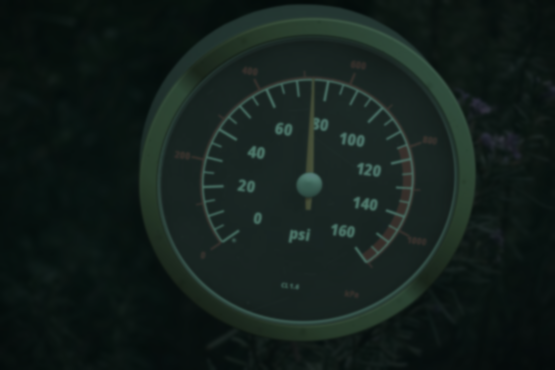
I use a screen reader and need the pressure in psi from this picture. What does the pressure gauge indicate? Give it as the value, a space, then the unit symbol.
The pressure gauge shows 75 psi
